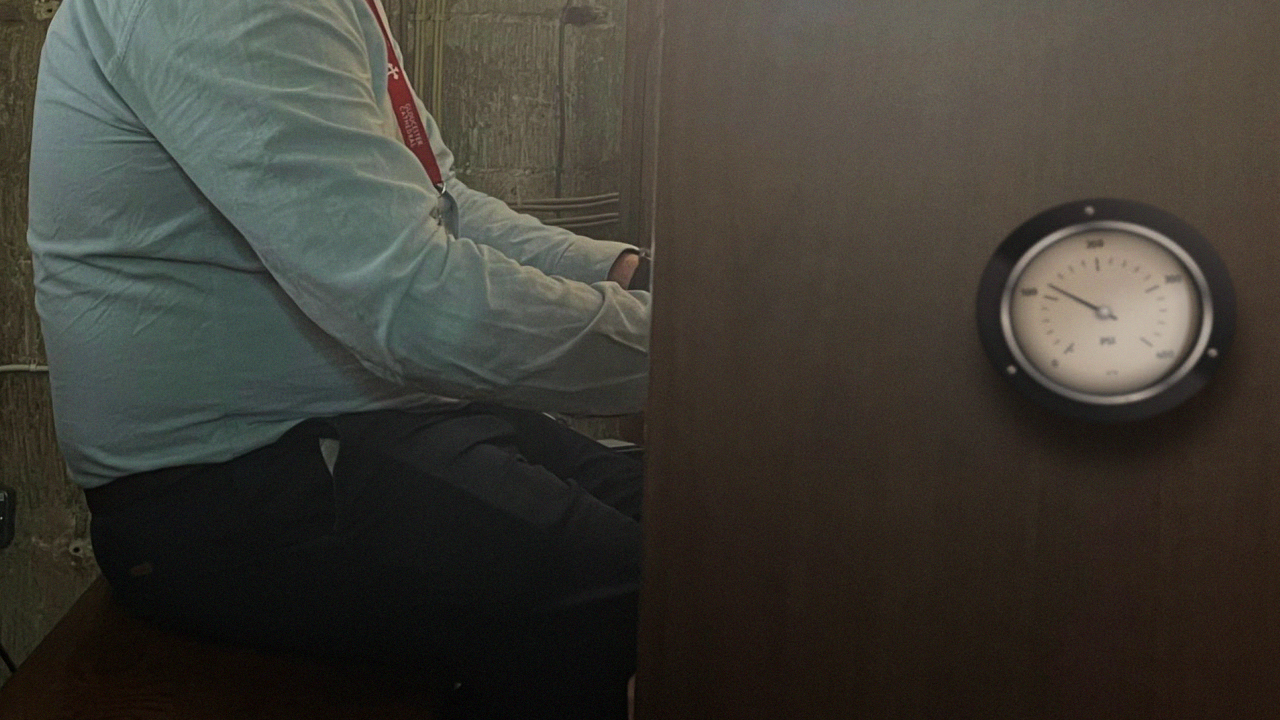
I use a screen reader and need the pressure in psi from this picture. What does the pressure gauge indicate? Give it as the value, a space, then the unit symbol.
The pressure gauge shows 120 psi
